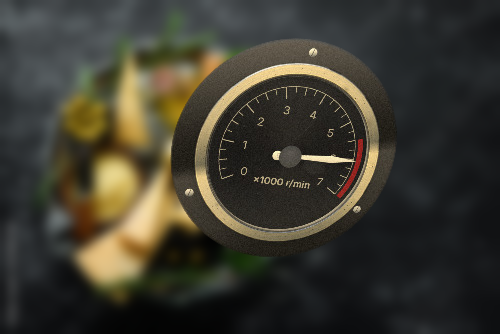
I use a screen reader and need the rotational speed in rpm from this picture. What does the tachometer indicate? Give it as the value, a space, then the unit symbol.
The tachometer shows 6000 rpm
